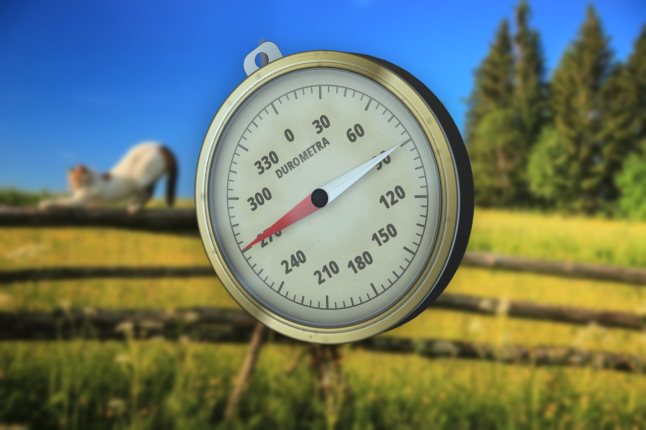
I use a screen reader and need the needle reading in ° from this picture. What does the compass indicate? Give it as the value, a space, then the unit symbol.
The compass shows 270 °
